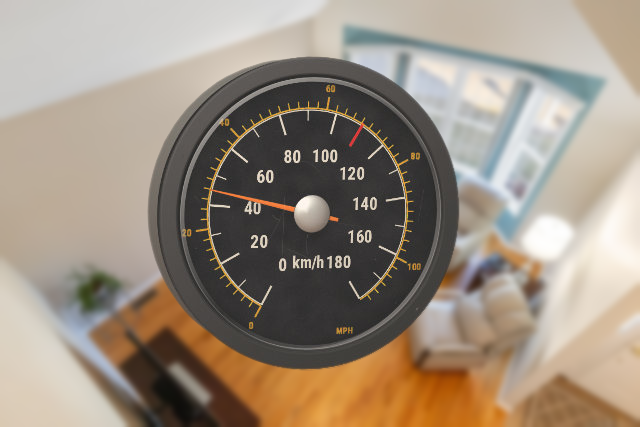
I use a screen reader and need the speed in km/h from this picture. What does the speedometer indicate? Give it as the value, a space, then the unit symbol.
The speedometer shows 45 km/h
